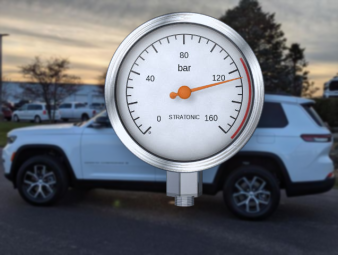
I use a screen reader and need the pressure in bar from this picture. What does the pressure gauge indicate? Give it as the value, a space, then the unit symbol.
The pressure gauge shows 125 bar
